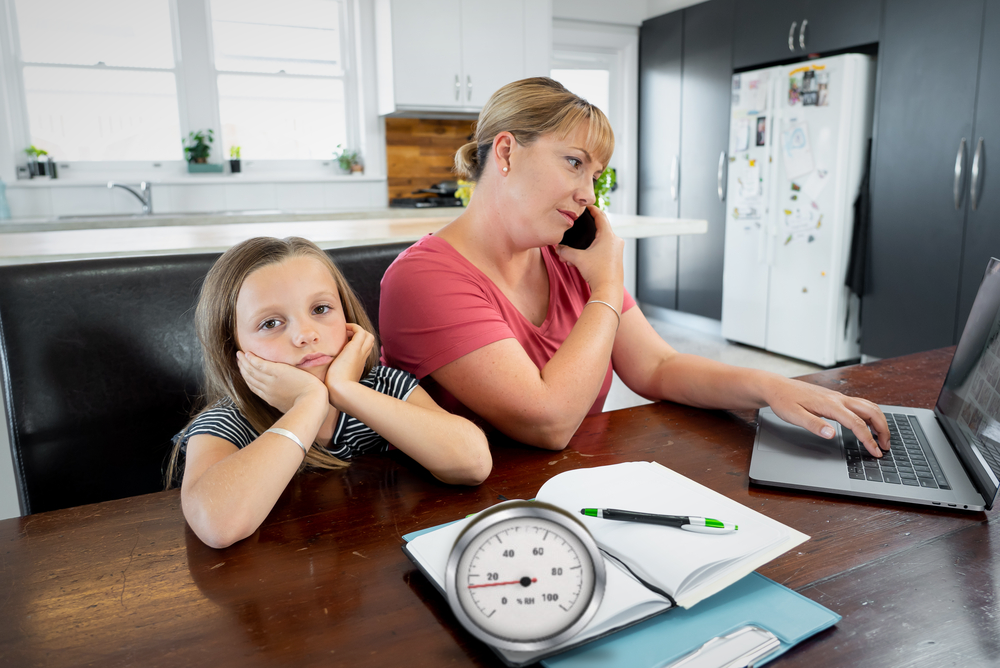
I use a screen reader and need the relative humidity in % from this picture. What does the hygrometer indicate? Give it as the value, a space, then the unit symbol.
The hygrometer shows 16 %
